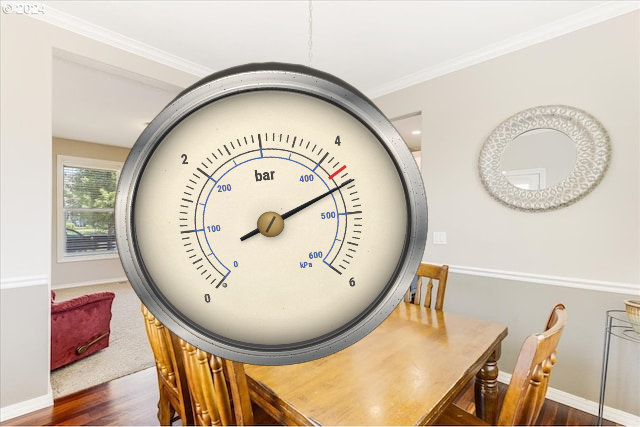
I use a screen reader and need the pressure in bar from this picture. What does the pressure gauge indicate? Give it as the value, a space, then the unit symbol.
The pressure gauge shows 4.5 bar
